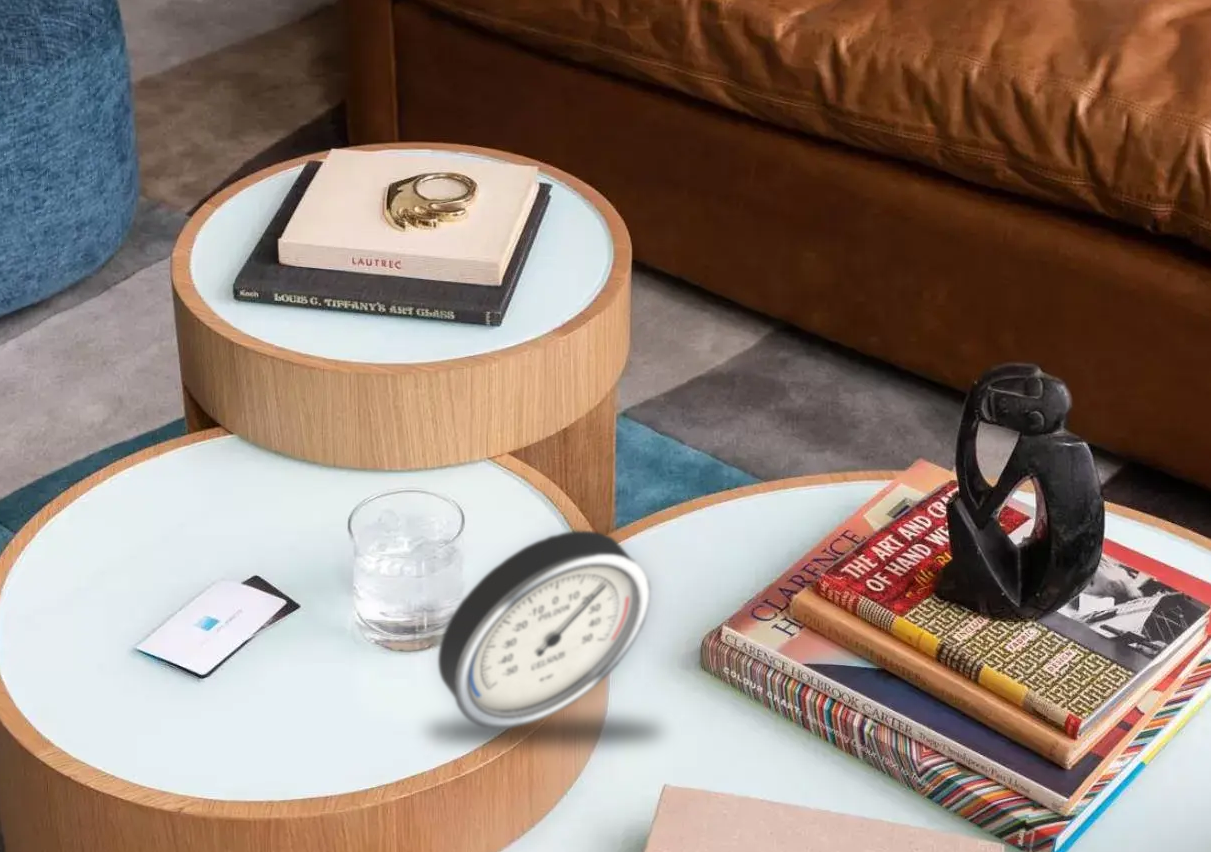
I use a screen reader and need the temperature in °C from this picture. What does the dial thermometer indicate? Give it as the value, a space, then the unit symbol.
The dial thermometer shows 20 °C
